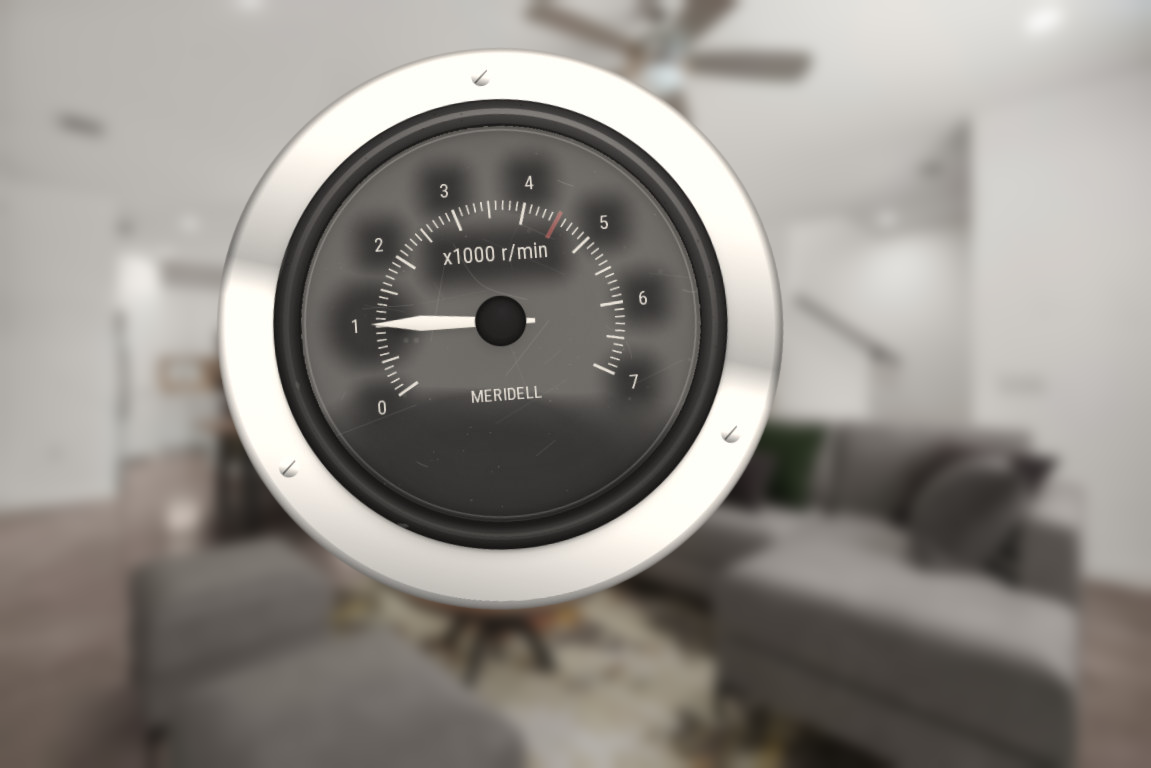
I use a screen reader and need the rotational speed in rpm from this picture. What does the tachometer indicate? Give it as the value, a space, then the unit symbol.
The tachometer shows 1000 rpm
